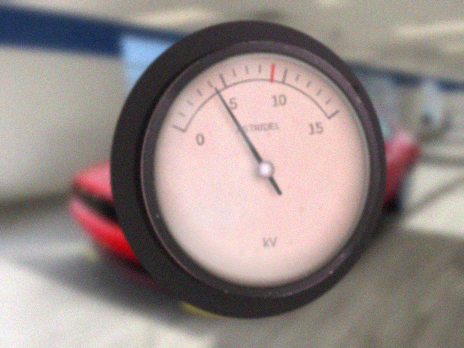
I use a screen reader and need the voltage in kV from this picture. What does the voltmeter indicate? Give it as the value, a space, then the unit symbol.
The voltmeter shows 4 kV
